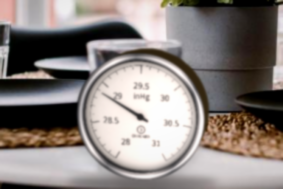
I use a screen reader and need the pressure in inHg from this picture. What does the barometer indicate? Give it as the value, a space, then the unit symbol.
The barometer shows 28.9 inHg
